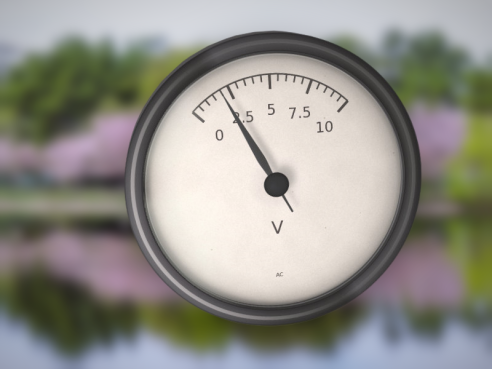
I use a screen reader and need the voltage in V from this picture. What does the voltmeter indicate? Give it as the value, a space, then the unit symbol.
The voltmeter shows 2 V
